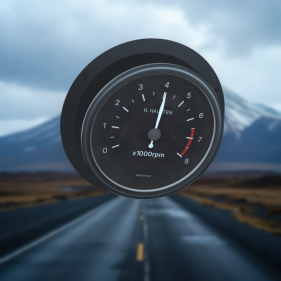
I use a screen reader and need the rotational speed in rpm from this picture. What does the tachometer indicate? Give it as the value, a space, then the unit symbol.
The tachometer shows 4000 rpm
